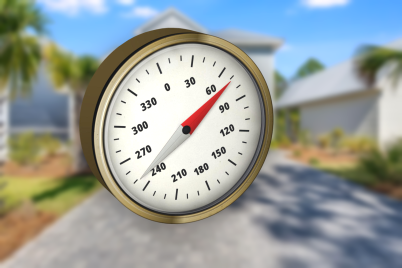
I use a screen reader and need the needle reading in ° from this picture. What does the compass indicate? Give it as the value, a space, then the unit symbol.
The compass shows 70 °
